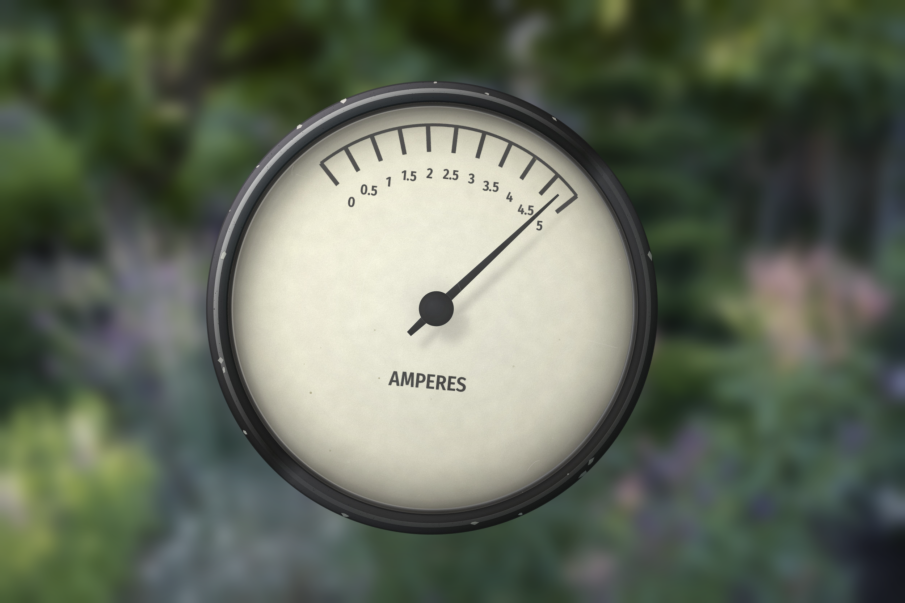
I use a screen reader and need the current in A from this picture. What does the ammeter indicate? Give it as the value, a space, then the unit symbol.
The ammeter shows 4.75 A
